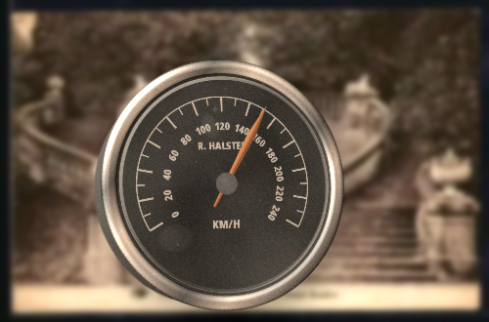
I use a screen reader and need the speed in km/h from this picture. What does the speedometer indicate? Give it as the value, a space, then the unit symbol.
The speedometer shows 150 km/h
